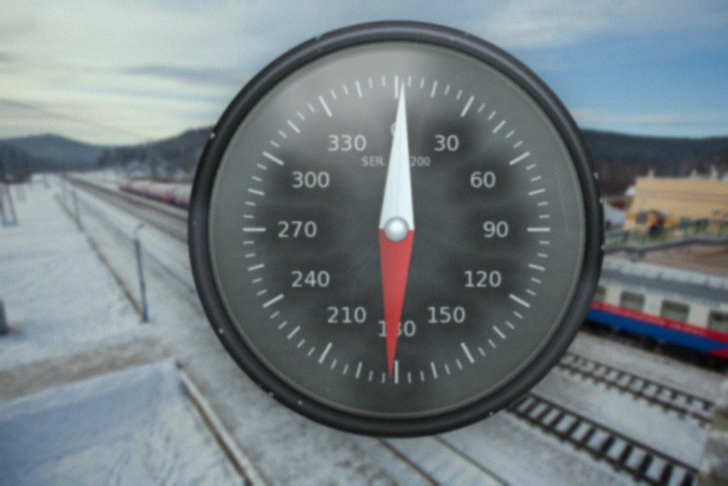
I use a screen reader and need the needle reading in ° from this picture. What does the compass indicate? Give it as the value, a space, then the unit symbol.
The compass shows 182.5 °
